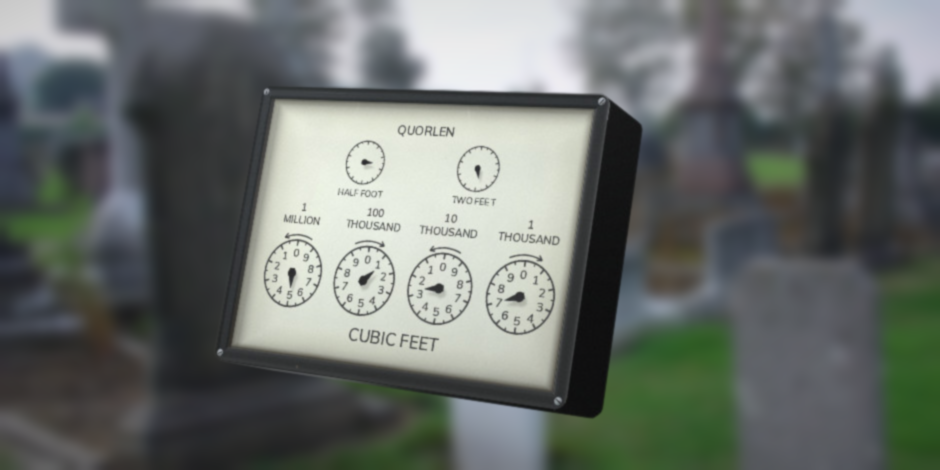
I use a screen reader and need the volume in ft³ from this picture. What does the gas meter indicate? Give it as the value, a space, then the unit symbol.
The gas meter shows 512700 ft³
